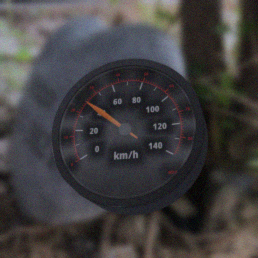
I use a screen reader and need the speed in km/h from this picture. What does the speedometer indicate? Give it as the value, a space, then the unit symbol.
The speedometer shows 40 km/h
